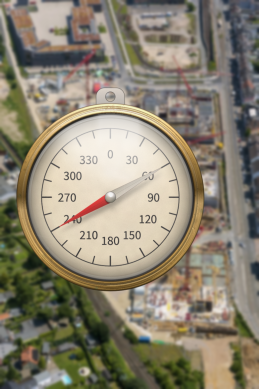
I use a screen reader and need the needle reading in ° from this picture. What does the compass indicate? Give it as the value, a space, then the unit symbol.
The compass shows 240 °
